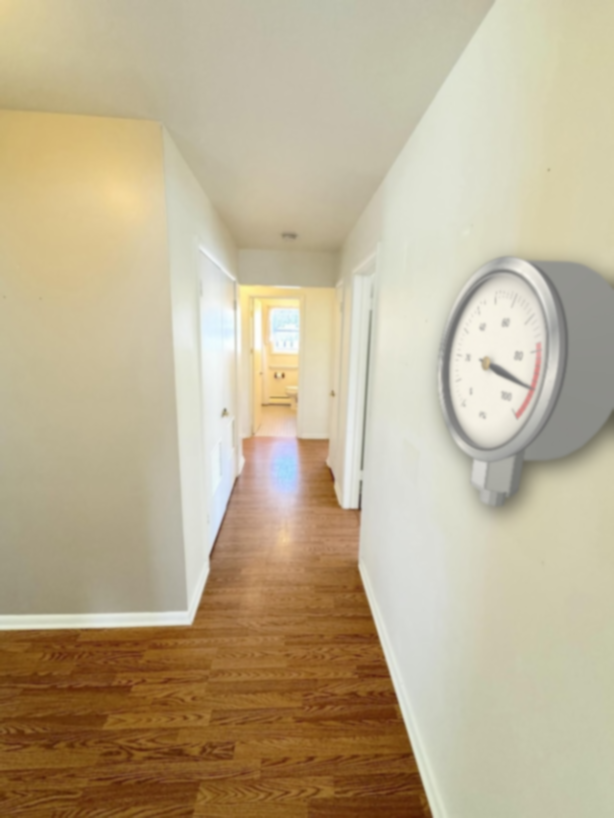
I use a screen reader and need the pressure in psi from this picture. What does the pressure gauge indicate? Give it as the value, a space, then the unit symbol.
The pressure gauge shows 90 psi
